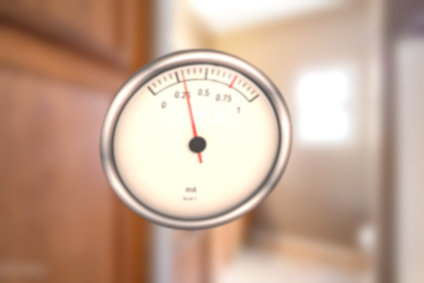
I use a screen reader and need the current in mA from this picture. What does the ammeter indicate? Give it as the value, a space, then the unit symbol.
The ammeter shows 0.3 mA
